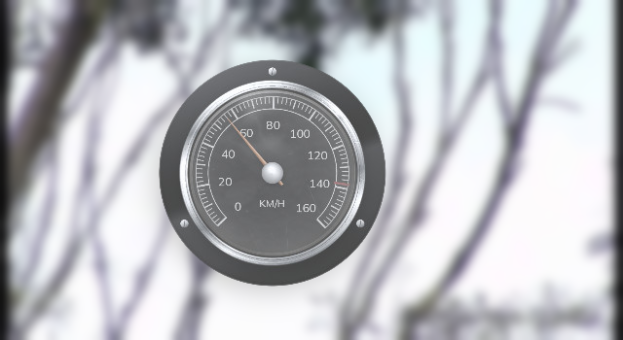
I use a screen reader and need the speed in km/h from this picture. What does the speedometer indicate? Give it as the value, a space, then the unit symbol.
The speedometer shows 56 km/h
